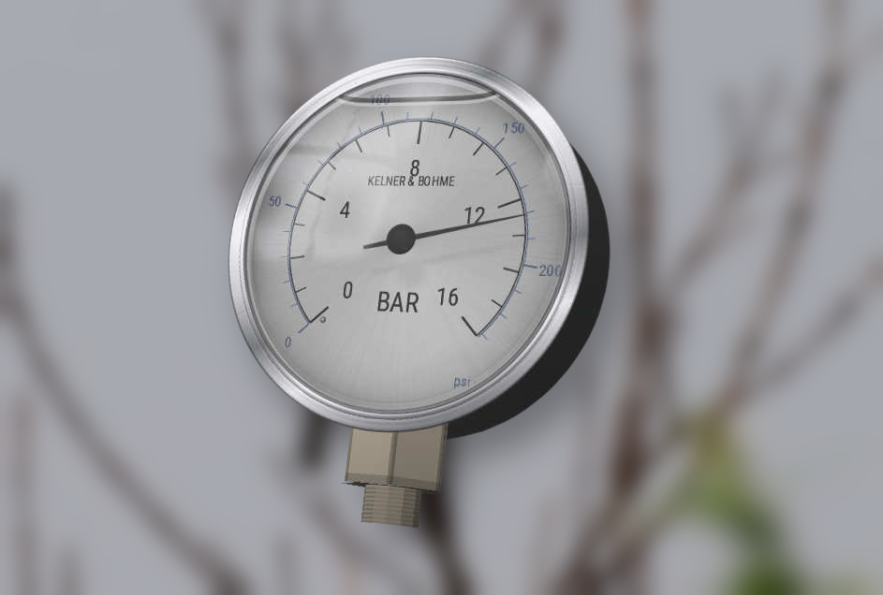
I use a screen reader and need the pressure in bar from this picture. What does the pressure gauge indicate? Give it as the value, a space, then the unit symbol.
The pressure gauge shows 12.5 bar
